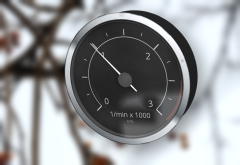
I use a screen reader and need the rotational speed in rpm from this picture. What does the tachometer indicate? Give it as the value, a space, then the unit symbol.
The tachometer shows 1000 rpm
